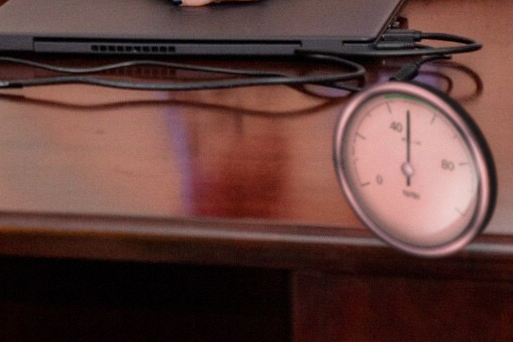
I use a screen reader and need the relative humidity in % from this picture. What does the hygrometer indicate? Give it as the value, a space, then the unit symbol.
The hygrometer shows 50 %
